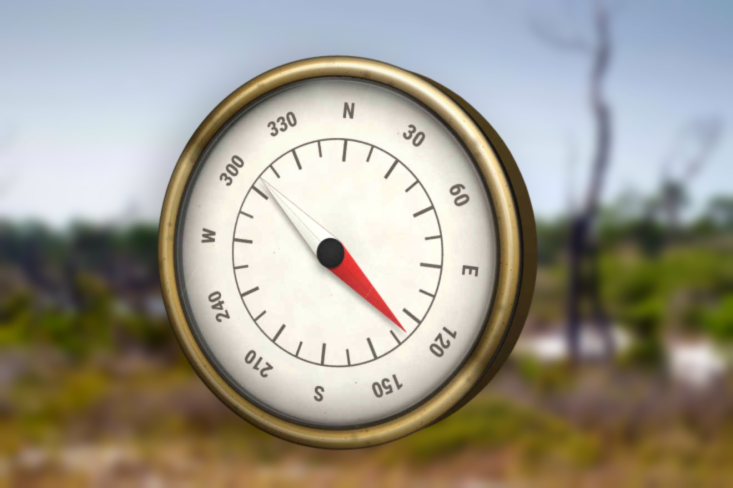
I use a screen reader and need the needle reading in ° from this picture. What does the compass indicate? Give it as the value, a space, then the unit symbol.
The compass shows 127.5 °
